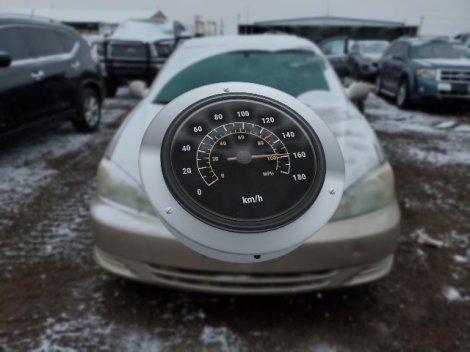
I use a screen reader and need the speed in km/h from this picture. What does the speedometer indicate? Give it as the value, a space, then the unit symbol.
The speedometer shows 160 km/h
